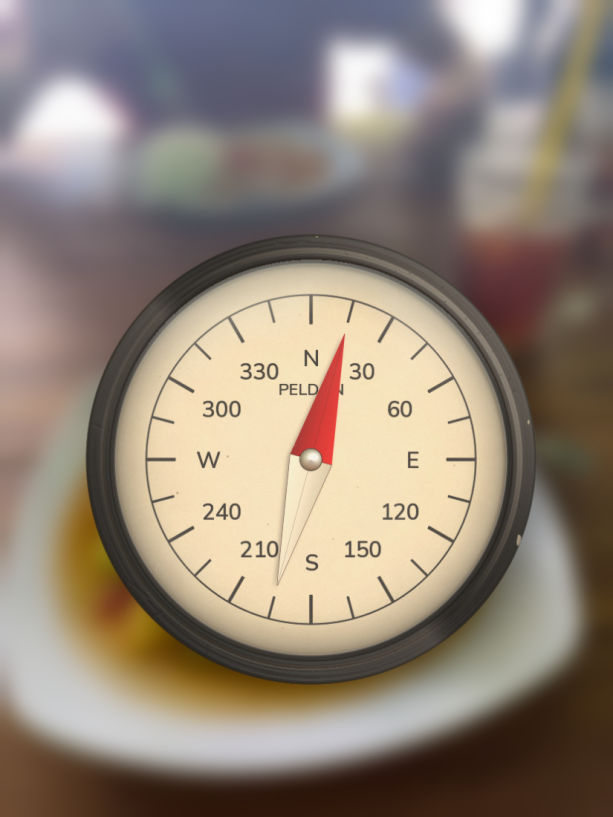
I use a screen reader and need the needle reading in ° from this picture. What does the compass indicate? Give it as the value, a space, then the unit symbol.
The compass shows 15 °
